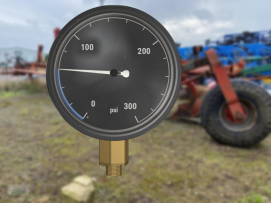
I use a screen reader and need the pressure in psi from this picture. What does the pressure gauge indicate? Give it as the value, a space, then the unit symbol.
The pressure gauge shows 60 psi
